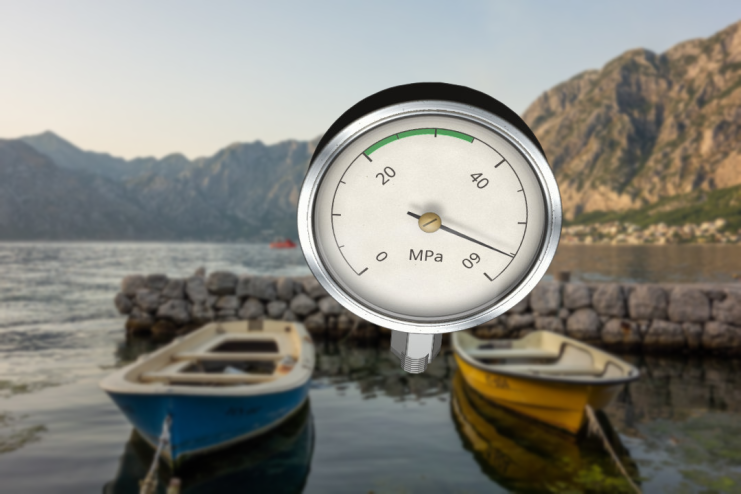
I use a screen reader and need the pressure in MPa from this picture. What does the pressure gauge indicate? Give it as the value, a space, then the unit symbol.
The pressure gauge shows 55 MPa
